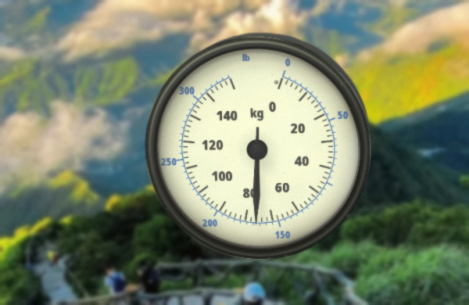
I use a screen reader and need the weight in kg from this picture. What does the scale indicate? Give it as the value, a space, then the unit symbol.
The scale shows 76 kg
